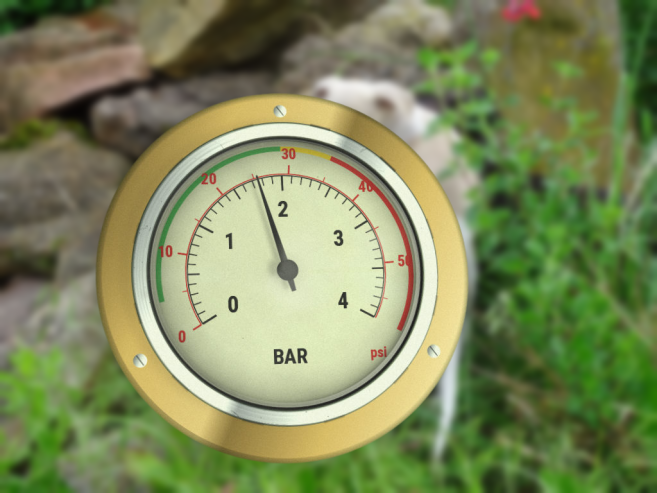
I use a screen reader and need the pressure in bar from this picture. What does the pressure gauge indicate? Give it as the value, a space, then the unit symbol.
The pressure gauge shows 1.75 bar
